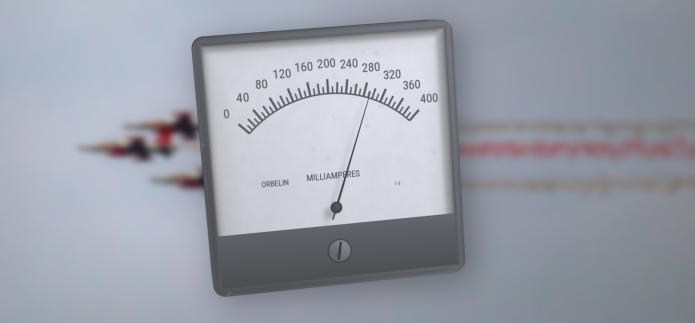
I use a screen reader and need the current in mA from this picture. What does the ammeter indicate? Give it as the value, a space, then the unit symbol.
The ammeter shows 290 mA
